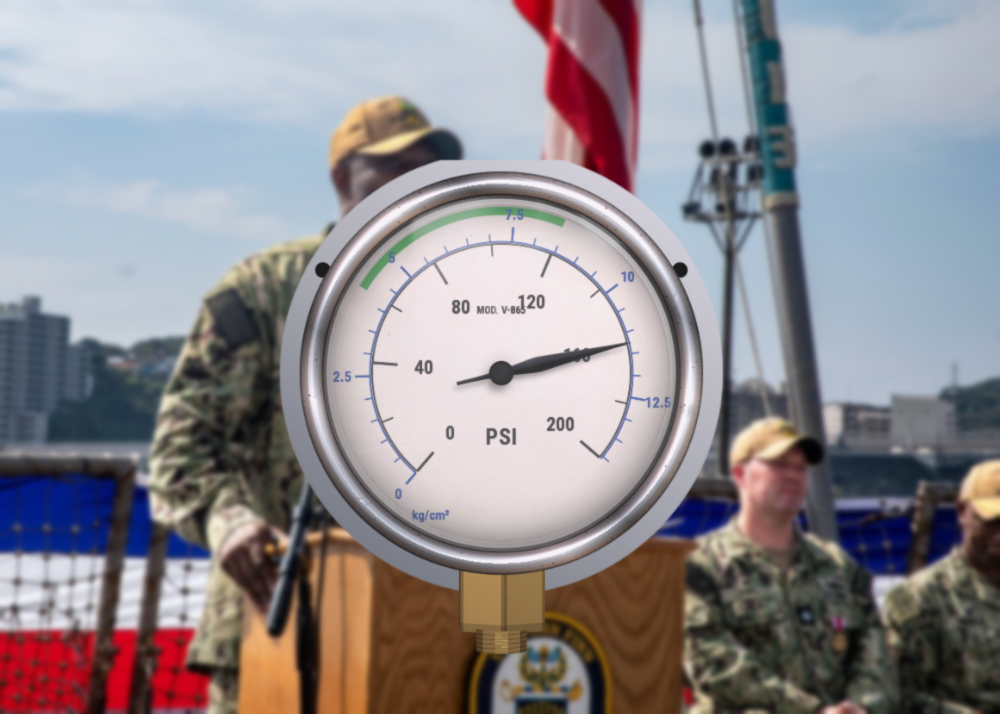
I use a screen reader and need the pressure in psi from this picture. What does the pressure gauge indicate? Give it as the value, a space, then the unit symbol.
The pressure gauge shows 160 psi
